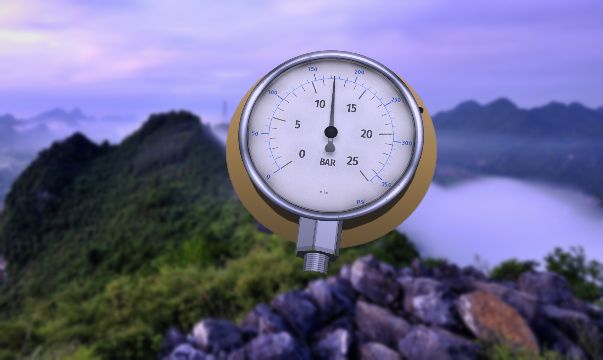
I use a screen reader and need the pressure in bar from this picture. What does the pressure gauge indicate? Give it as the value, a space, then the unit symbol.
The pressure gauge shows 12 bar
